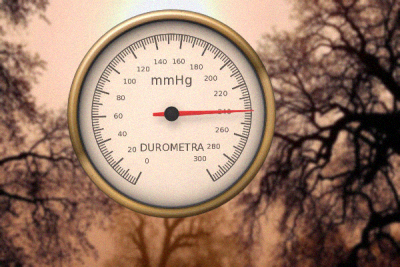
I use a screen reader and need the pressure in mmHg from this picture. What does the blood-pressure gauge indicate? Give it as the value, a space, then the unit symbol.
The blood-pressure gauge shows 240 mmHg
